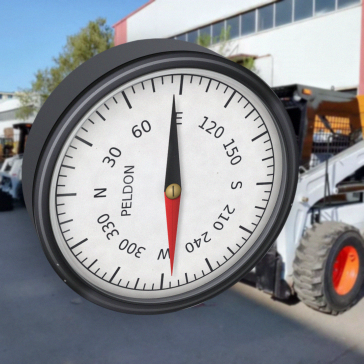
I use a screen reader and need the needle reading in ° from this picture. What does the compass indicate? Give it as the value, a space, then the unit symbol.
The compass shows 265 °
